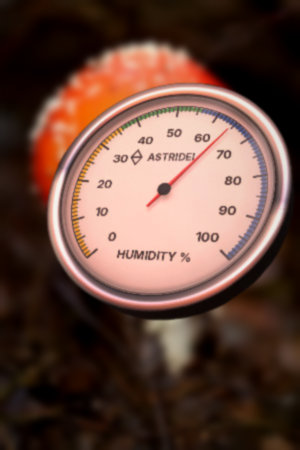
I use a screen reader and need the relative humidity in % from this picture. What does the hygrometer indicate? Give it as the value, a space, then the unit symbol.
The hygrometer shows 65 %
